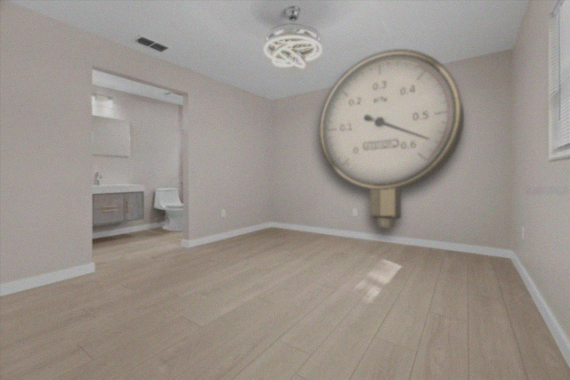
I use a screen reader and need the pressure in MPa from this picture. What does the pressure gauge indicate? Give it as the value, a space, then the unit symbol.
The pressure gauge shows 0.56 MPa
